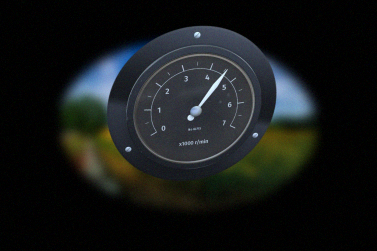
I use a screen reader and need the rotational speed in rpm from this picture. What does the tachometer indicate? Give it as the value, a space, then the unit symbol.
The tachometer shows 4500 rpm
